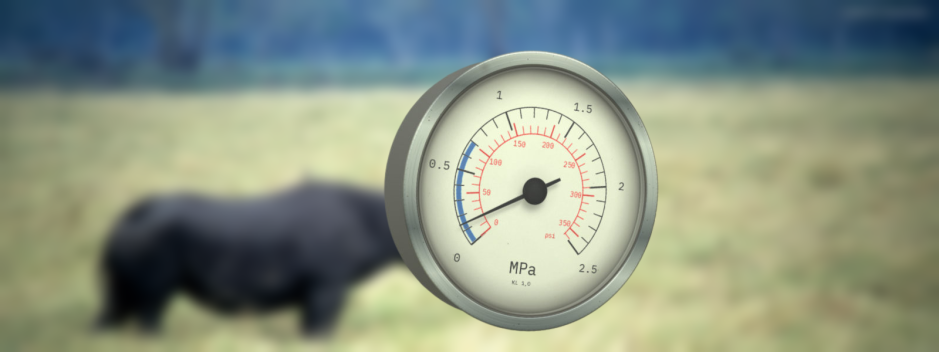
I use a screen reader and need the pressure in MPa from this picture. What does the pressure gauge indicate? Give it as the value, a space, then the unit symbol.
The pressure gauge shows 0.15 MPa
